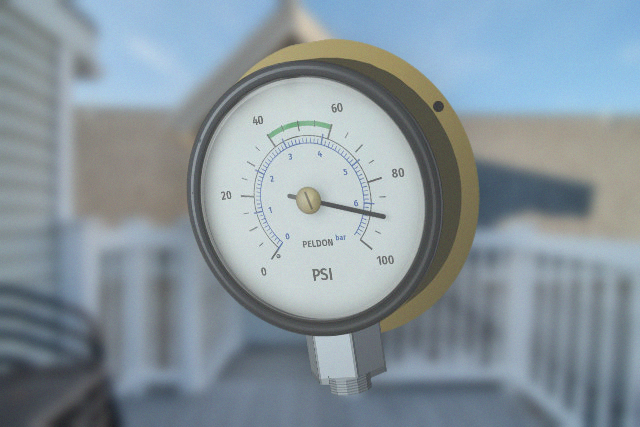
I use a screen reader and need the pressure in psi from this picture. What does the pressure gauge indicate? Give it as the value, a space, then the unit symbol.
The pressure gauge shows 90 psi
